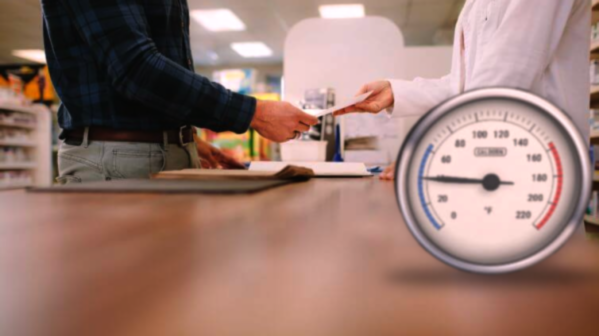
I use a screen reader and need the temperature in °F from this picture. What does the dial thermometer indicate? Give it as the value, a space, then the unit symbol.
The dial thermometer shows 40 °F
